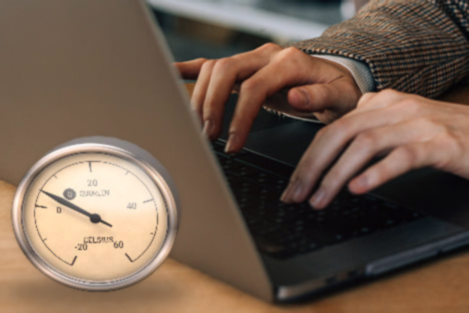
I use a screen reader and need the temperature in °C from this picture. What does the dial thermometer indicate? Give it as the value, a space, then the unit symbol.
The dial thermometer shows 5 °C
